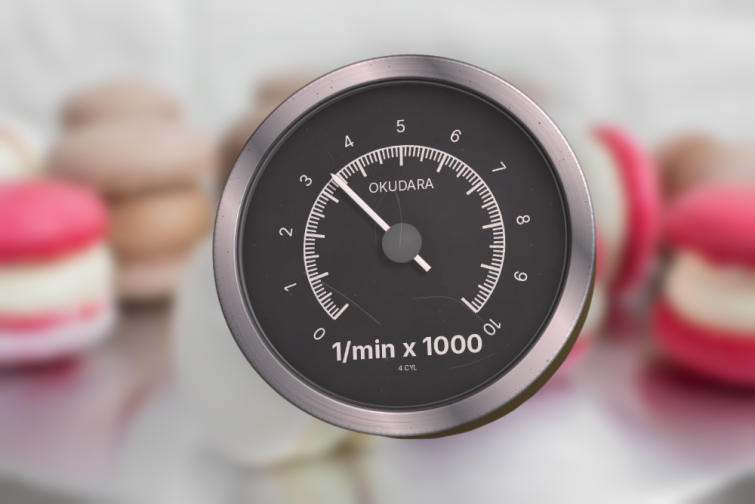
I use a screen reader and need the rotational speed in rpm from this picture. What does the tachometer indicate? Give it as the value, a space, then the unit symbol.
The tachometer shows 3400 rpm
